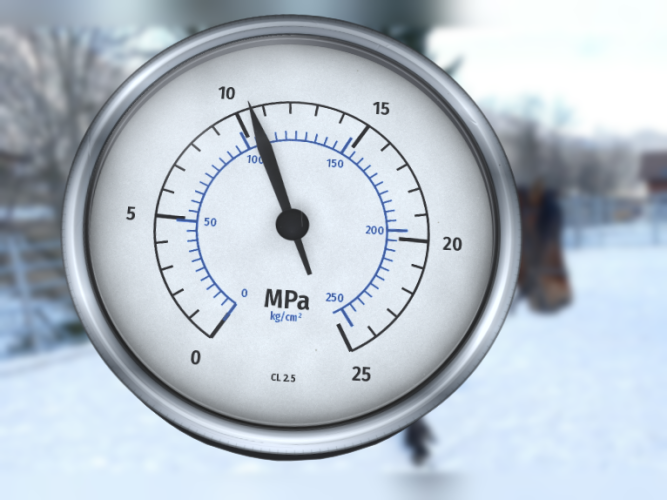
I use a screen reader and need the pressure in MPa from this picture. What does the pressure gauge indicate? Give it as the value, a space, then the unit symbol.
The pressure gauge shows 10.5 MPa
